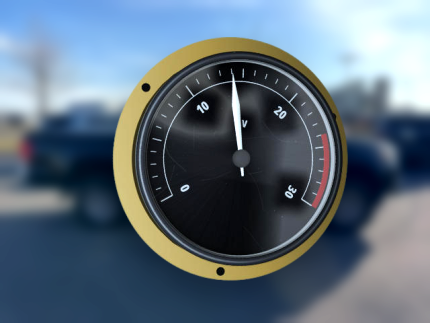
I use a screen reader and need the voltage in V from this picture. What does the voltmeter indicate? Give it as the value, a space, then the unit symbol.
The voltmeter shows 14 V
